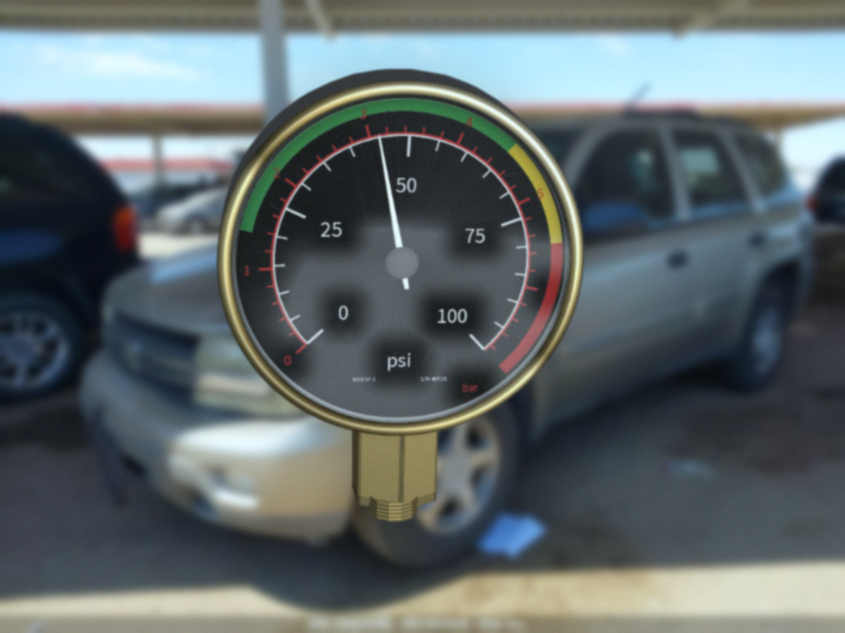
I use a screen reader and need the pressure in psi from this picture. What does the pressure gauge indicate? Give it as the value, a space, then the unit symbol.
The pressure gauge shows 45 psi
